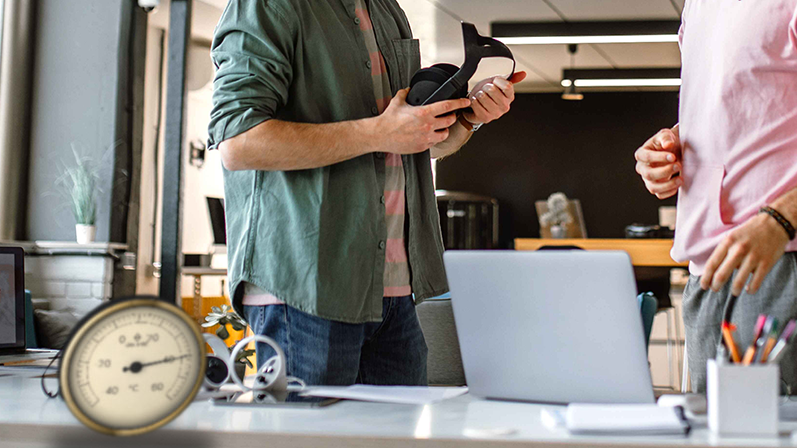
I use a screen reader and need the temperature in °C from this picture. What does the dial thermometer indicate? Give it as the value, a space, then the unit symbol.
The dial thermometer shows 40 °C
